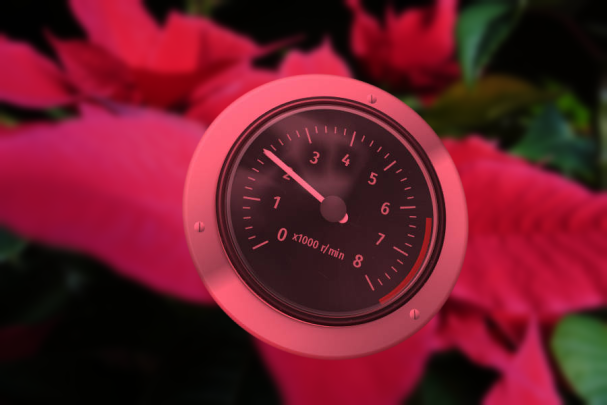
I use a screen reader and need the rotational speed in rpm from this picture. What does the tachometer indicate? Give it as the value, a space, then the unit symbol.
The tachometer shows 2000 rpm
